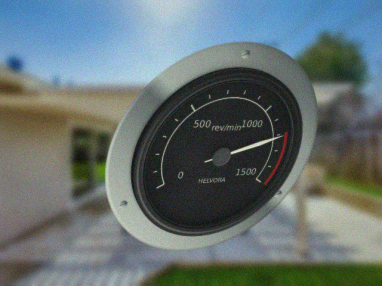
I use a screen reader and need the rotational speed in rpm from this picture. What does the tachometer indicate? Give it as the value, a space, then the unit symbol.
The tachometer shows 1200 rpm
